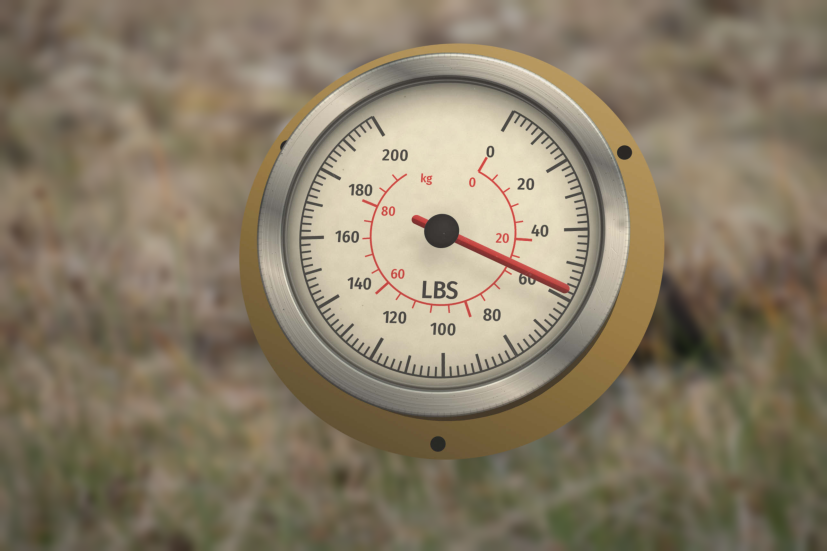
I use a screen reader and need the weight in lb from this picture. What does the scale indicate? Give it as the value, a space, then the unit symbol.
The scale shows 58 lb
